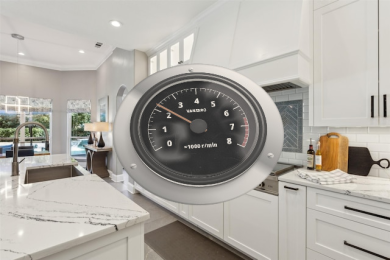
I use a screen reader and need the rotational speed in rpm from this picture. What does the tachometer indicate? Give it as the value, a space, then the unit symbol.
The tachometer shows 2200 rpm
